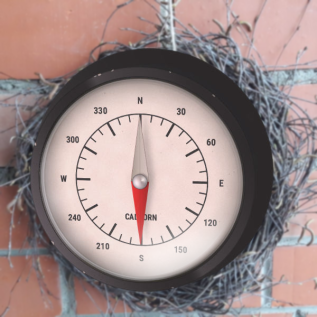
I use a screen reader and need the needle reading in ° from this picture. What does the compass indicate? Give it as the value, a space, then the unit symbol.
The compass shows 180 °
